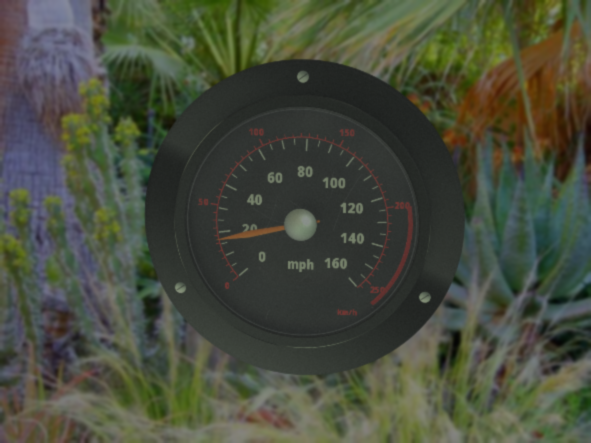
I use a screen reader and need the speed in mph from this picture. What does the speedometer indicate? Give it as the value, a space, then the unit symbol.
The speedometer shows 17.5 mph
